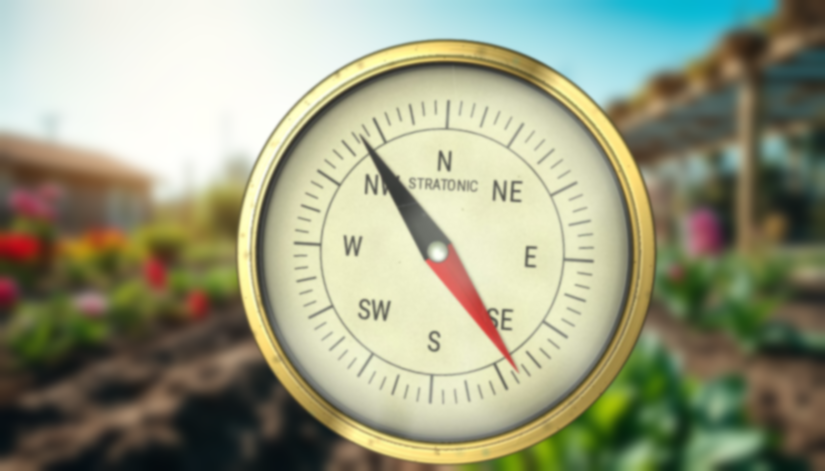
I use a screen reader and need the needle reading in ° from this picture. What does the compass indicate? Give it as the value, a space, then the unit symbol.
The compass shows 142.5 °
